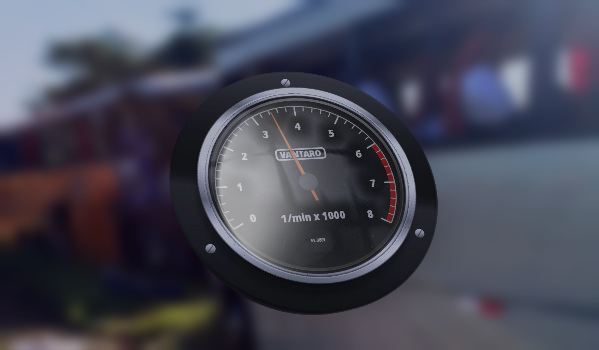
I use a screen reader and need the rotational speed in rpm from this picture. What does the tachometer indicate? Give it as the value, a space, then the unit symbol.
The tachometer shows 3400 rpm
